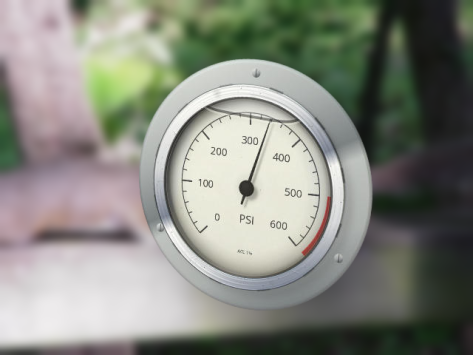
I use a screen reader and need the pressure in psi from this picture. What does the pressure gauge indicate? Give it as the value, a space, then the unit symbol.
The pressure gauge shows 340 psi
